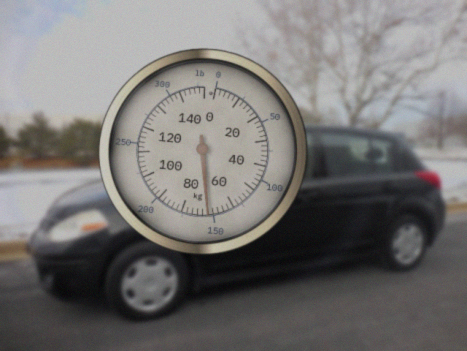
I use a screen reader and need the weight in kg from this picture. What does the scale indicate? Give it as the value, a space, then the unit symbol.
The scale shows 70 kg
